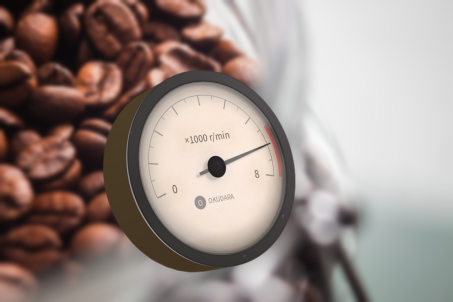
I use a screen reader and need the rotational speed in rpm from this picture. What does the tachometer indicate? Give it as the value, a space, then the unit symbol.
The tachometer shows 7000 rpm
